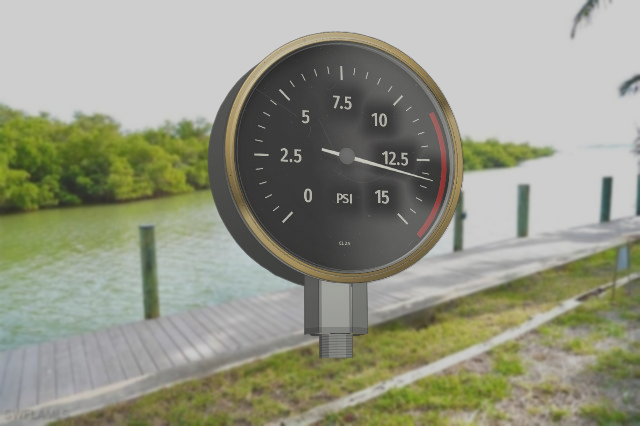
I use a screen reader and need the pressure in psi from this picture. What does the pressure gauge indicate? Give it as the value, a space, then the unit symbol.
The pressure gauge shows 13.25 psi
